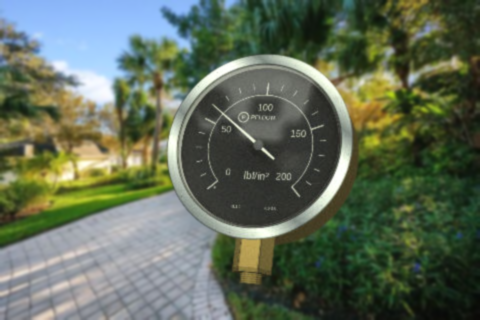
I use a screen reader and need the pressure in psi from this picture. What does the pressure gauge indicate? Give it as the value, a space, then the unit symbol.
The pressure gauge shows 60 psi
